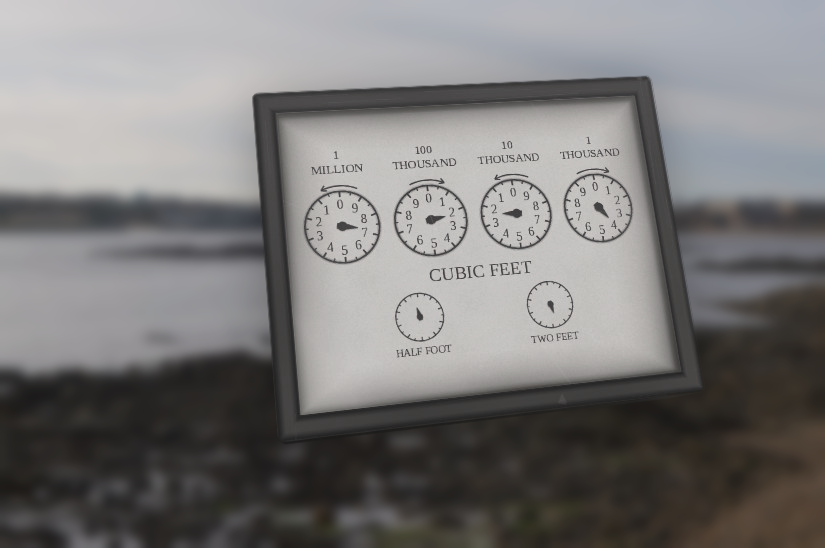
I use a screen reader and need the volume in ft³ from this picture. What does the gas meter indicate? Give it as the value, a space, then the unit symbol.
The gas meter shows 722400 ft³
